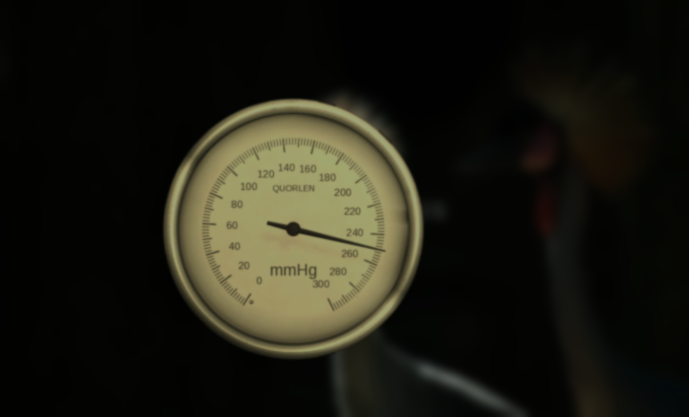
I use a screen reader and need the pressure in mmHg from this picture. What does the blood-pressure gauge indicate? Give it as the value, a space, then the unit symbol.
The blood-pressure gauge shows 250 mmHg
